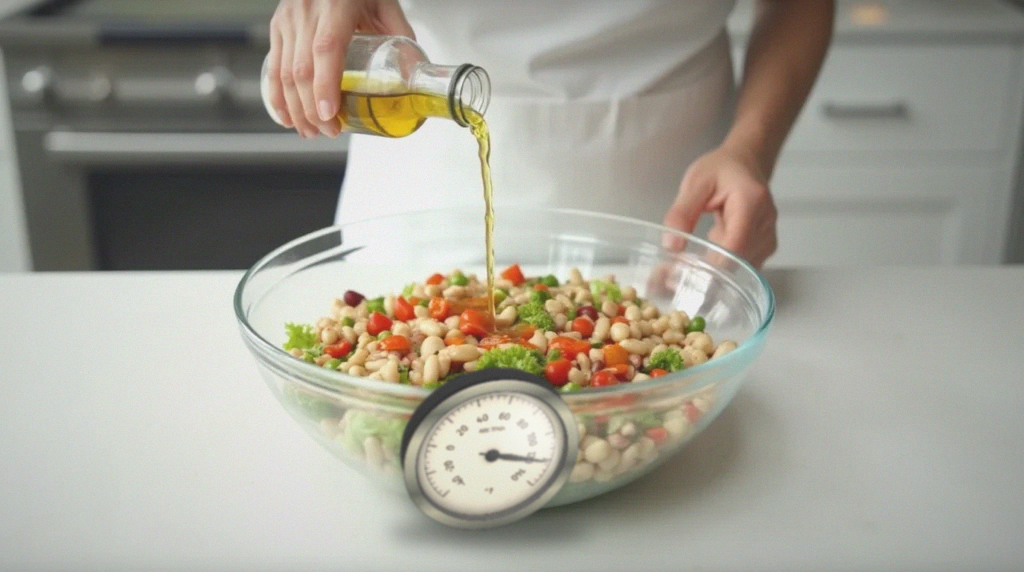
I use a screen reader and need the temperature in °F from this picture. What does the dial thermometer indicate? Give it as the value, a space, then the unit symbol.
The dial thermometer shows 120 °F
